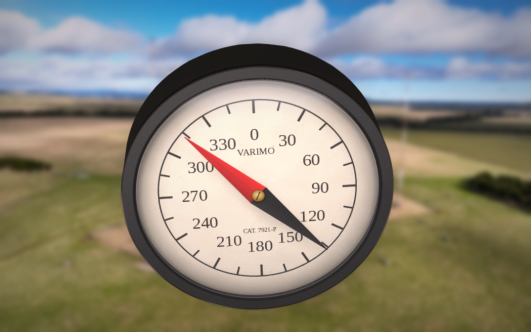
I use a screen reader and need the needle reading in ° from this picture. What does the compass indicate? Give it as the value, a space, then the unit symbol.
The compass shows 315 °
